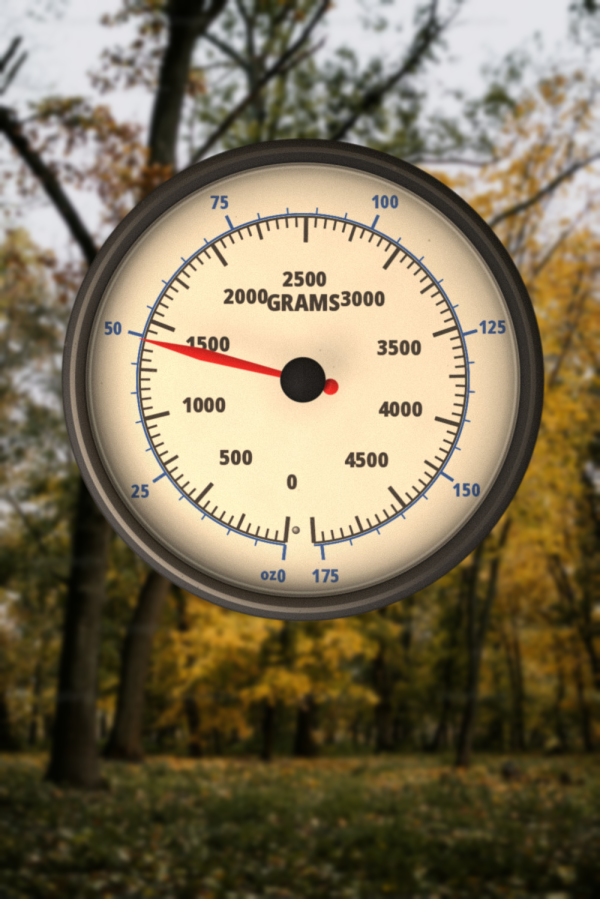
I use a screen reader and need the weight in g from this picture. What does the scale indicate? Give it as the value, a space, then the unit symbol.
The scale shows 1400 g
